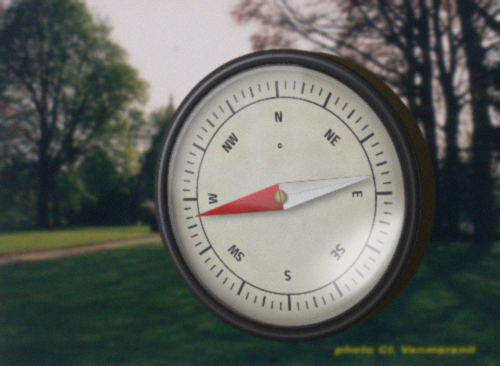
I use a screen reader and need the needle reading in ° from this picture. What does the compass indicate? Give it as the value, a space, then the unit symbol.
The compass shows 260 °
